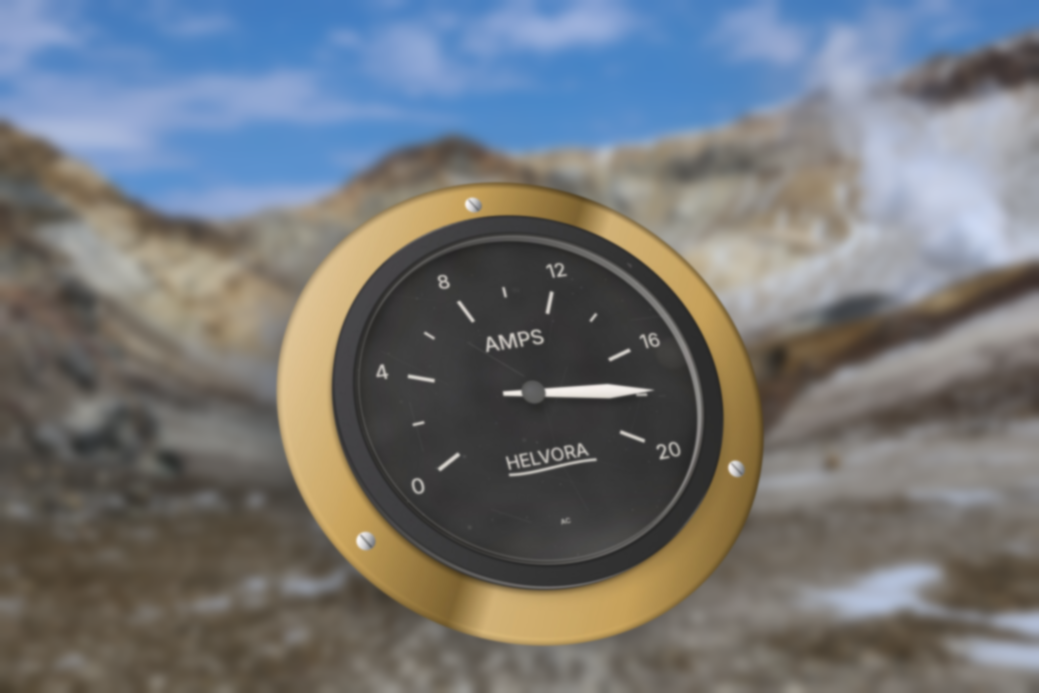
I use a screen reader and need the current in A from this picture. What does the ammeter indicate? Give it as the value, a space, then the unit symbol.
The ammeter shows 18 A
